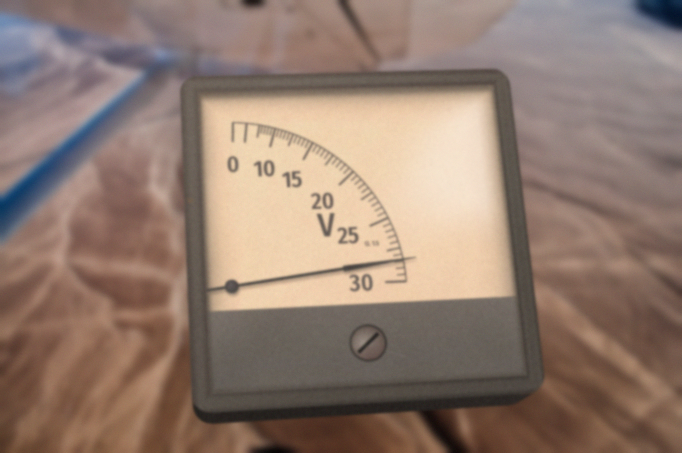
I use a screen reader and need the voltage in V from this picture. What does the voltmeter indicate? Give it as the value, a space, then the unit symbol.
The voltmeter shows 28.5 V
